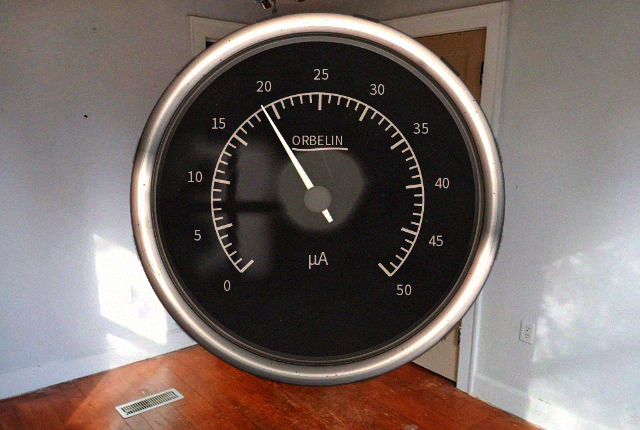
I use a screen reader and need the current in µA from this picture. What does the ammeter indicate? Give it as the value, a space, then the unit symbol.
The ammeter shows 19 µA
